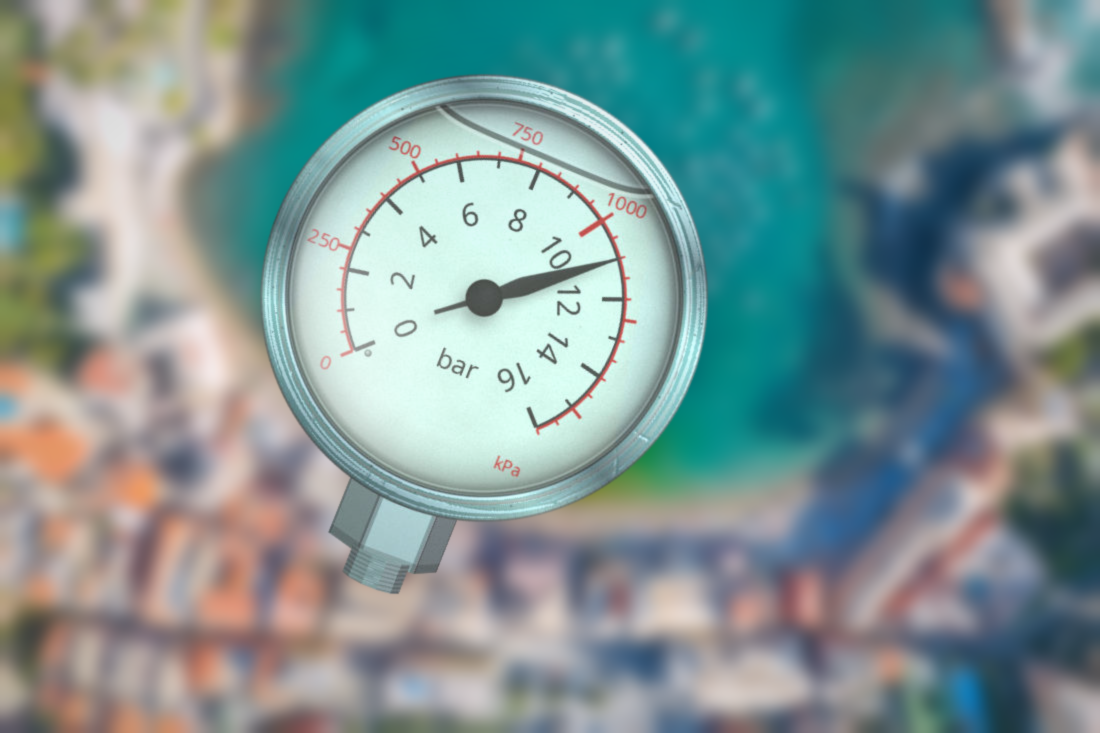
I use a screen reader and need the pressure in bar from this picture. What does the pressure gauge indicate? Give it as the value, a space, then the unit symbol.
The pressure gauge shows 11 bar
